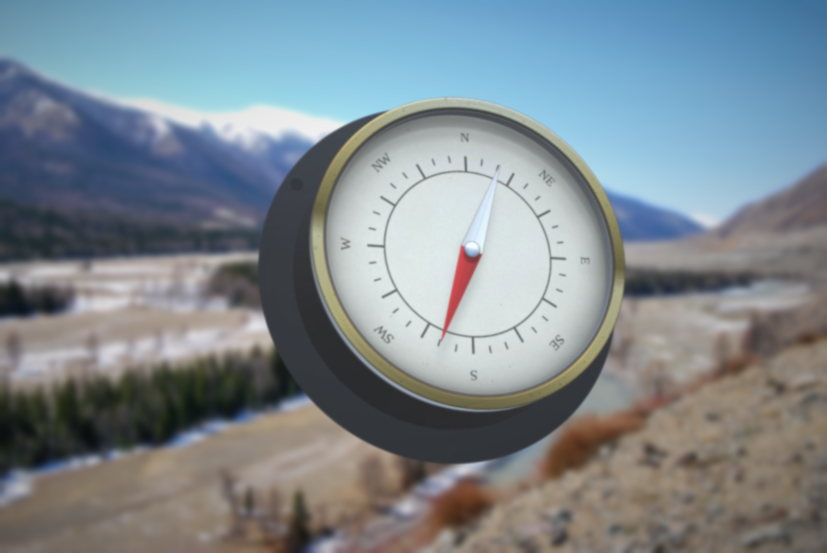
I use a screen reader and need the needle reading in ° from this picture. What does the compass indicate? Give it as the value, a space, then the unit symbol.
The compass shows 200 °
